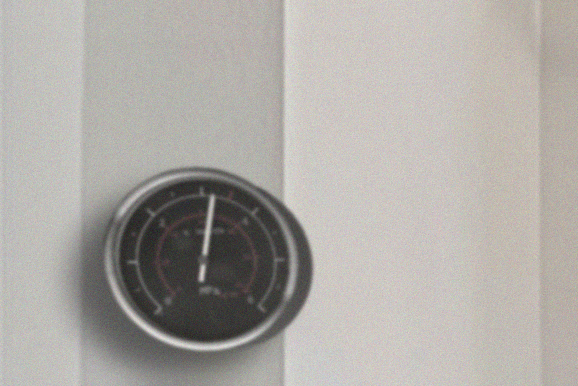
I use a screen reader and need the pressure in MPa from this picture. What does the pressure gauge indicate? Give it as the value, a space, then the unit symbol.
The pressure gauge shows 3.25 MPa
